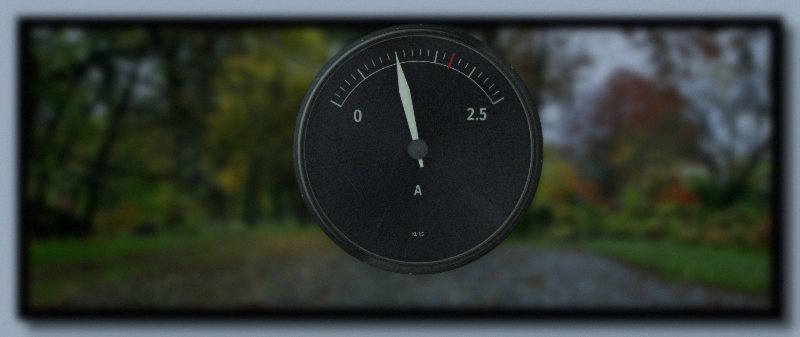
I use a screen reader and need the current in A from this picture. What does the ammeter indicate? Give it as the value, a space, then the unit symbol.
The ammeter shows 1 A
